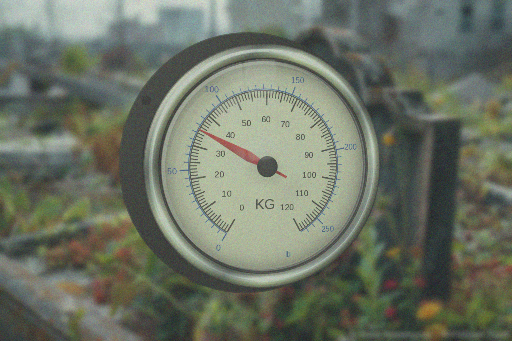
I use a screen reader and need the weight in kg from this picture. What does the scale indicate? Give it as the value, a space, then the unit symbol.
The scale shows 35 kg
